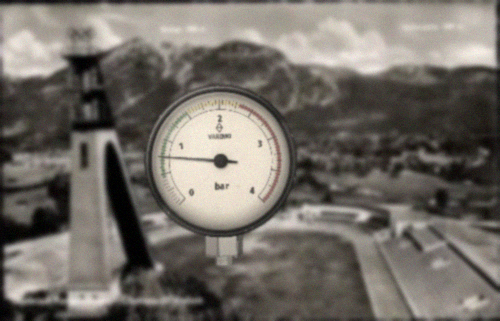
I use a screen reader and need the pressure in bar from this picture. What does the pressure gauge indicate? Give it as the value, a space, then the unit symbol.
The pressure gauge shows 0.75 bar
